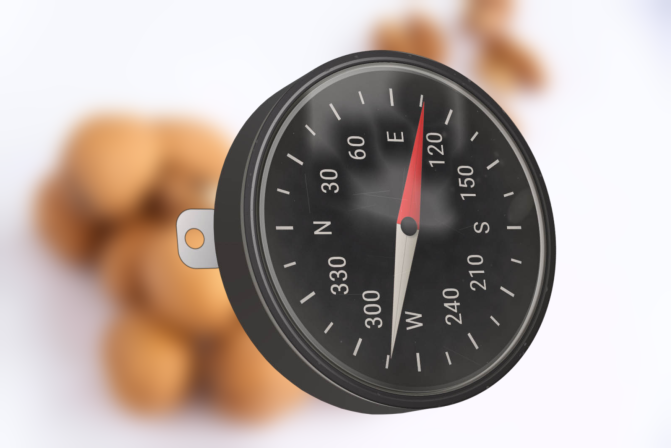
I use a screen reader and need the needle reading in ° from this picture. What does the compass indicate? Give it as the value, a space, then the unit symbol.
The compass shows 105 °
